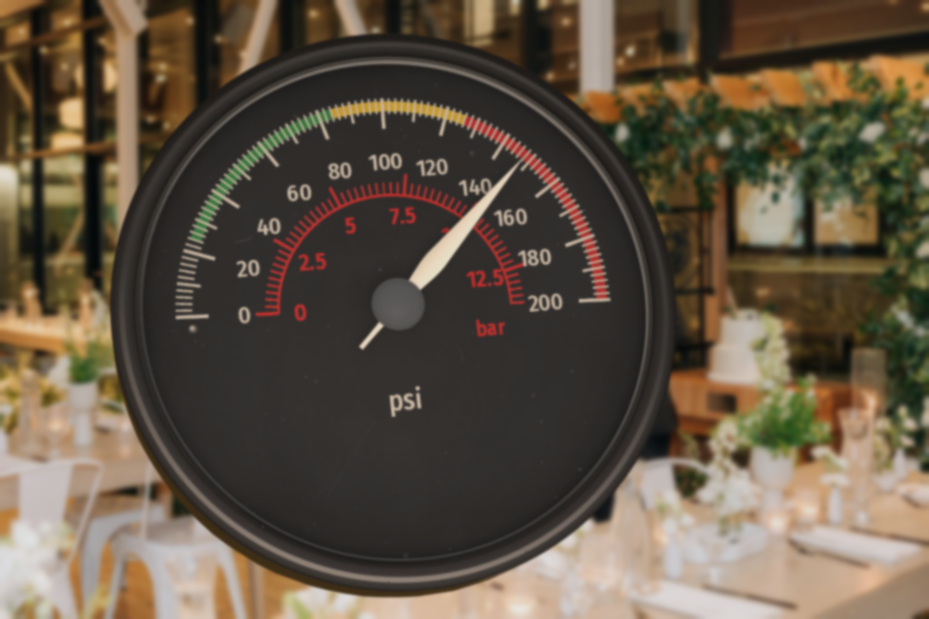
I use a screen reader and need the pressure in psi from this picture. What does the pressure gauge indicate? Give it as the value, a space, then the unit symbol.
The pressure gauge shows 148 psi
